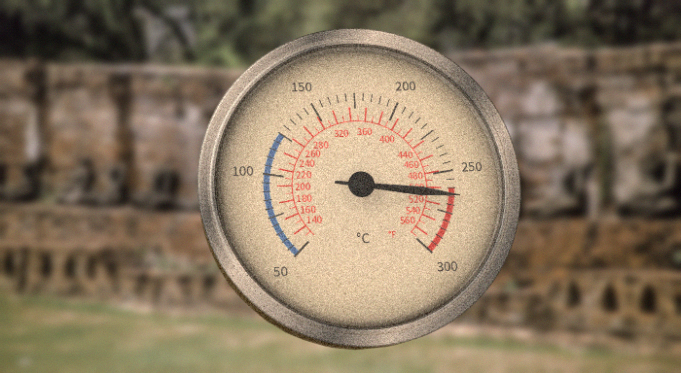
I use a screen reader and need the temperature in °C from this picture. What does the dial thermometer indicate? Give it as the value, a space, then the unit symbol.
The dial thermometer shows 265 °C
